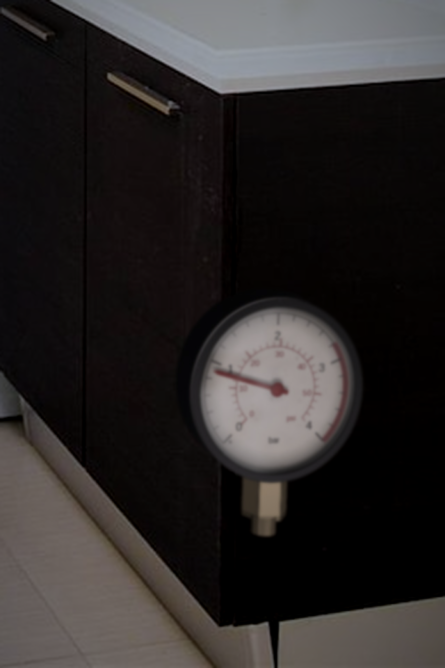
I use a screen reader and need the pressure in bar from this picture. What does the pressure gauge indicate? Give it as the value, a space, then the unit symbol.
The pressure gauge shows 0.9 bar
